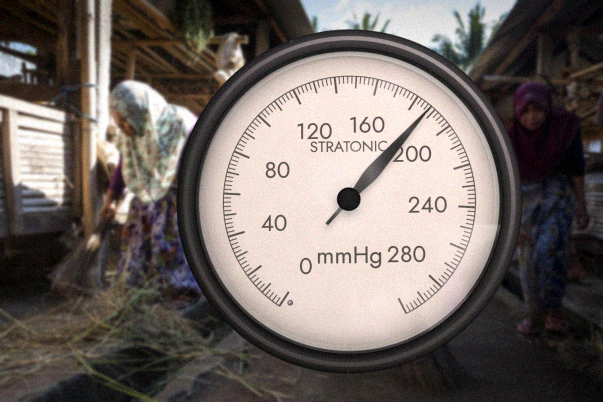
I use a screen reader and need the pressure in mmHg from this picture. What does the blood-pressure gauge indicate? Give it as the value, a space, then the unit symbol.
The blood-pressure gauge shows 188 mmHg
